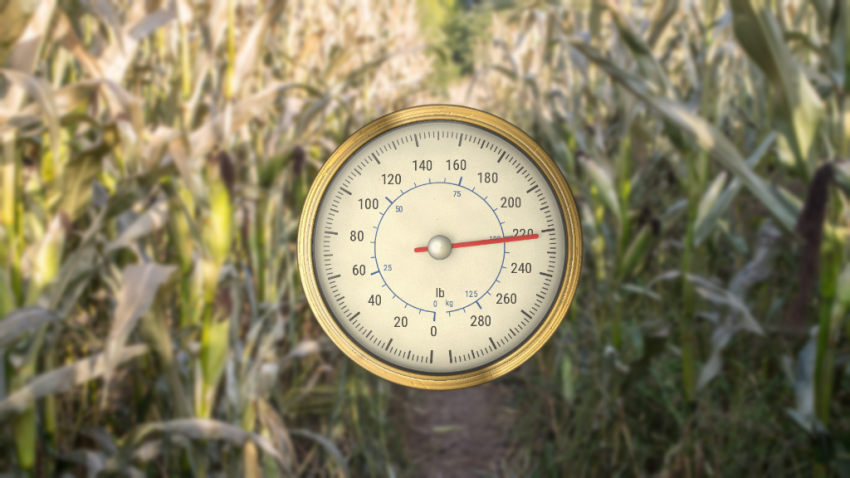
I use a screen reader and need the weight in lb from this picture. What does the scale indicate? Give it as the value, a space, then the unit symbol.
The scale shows 222 lb
